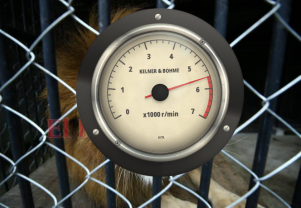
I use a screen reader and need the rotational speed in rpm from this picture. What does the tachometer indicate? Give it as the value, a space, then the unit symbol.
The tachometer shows 5600 rpm
